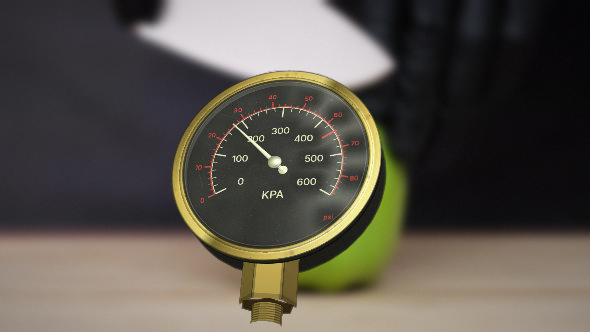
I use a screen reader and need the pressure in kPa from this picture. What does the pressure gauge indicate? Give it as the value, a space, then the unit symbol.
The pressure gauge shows 180 kPa
